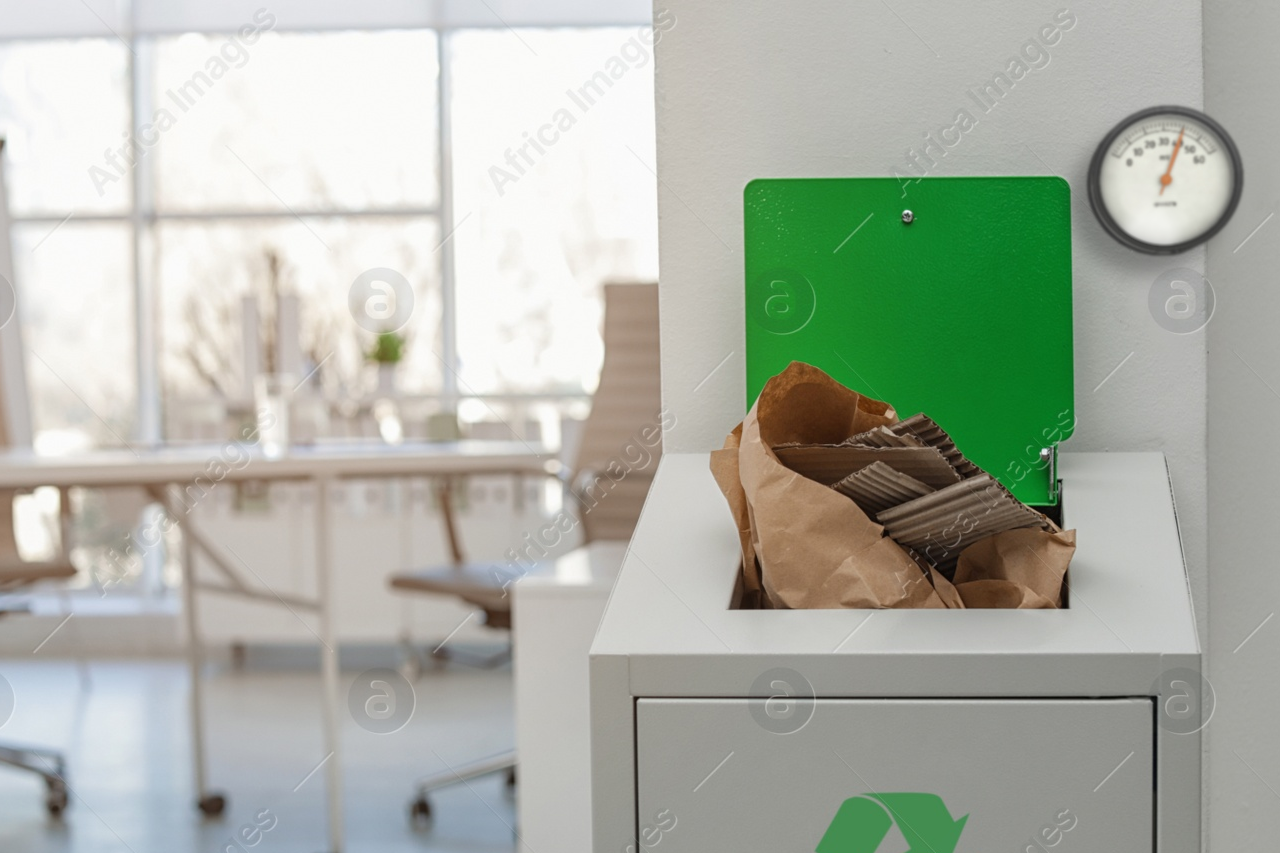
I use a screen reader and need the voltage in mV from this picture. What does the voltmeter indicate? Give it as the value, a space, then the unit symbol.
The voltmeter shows 40 mV
